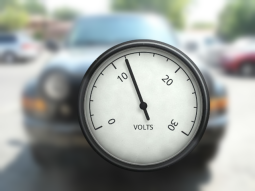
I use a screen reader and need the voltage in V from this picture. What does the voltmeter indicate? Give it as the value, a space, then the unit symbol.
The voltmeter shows 12 V
